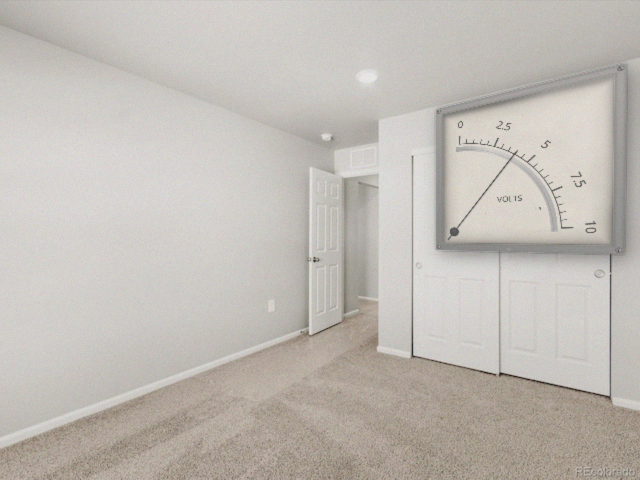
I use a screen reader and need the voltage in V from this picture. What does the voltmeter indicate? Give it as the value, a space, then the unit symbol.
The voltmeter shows 4 V
